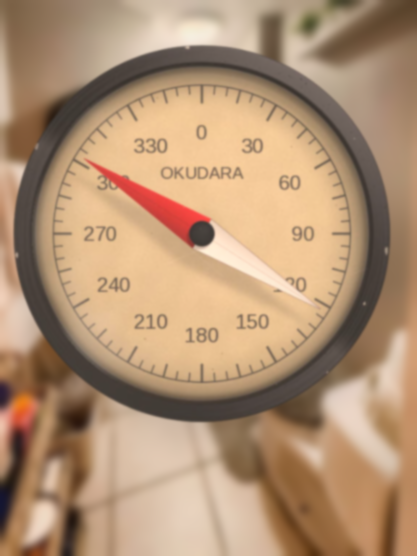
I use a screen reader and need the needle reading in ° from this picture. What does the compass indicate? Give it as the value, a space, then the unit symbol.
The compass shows 302.5 °
